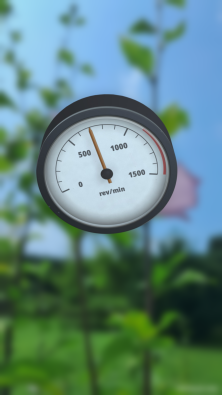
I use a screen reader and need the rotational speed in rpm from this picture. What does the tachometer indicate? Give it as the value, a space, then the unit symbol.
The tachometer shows 700 rpm
